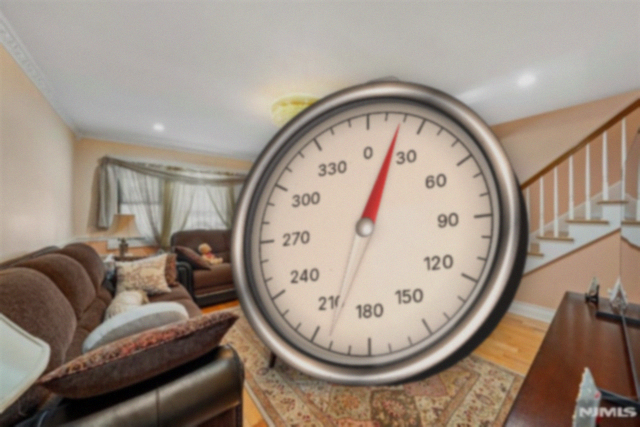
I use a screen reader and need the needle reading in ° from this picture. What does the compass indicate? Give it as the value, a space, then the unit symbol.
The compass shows 20 °
